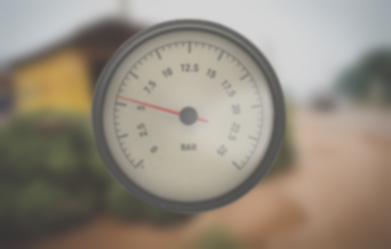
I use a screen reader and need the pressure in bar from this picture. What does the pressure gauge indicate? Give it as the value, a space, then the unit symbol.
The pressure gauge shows 5.5 bar
